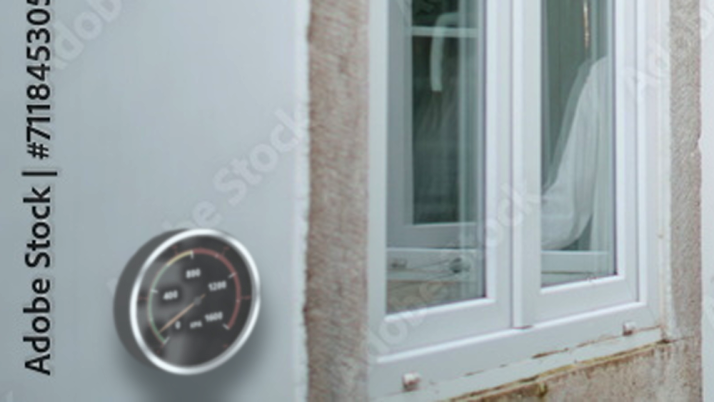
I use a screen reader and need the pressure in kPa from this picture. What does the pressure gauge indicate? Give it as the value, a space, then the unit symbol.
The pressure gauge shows 100 kPa
